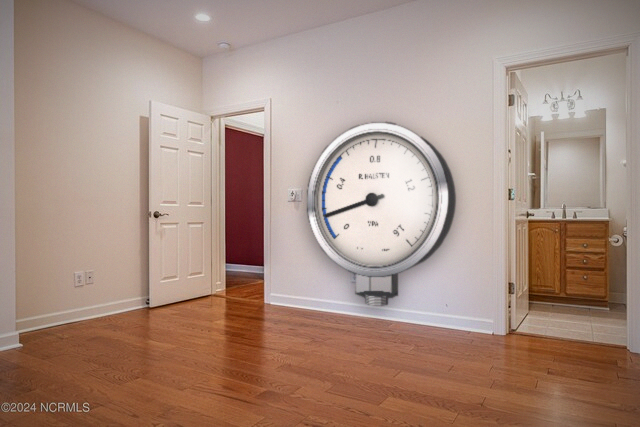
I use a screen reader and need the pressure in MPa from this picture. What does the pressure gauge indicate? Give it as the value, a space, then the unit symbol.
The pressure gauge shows 0.15 MPa
